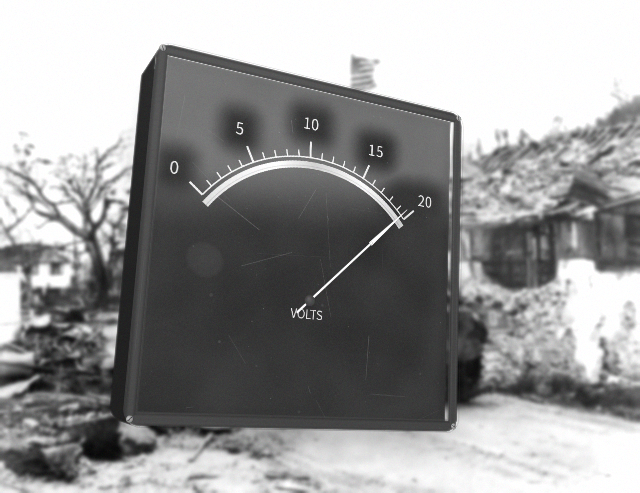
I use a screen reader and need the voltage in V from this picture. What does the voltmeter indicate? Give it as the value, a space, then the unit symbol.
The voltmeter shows 19.5 V
